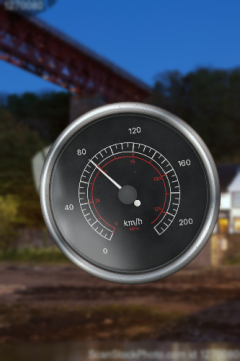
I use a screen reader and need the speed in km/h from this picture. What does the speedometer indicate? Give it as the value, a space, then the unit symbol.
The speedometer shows 80 km/h
